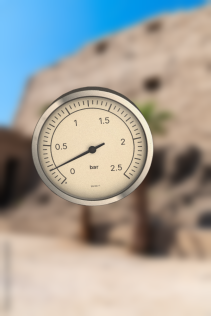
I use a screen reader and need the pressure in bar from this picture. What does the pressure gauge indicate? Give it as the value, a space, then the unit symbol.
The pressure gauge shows 0.2 bar
